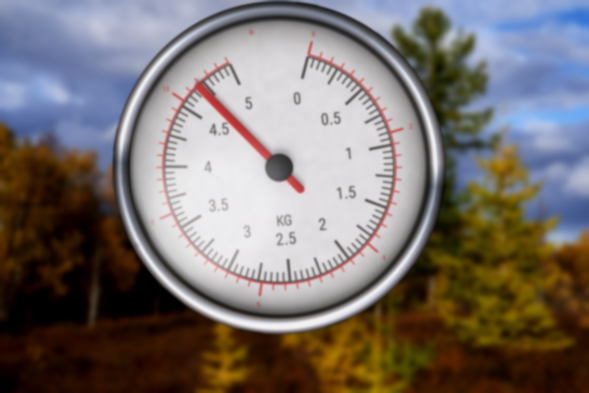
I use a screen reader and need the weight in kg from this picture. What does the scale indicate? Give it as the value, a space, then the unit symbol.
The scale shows 4.7 kg
